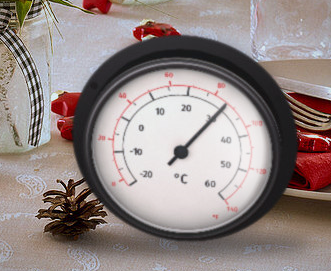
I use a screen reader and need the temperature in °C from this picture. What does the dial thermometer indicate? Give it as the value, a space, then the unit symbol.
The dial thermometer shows 30 °C
